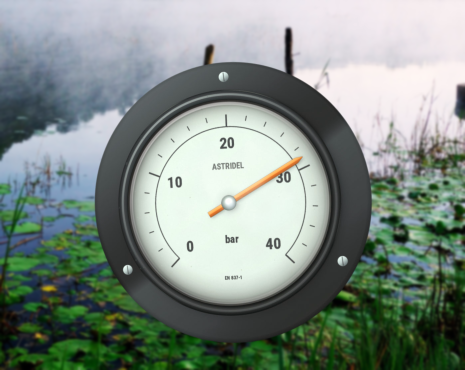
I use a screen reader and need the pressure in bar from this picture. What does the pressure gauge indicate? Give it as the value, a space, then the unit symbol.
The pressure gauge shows 29 bar
